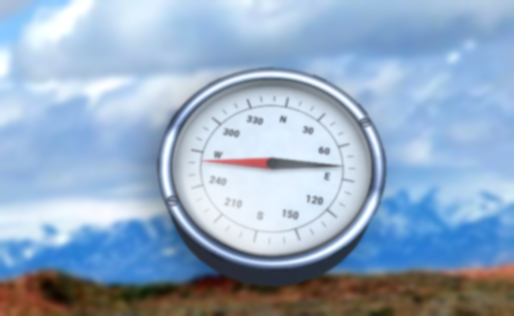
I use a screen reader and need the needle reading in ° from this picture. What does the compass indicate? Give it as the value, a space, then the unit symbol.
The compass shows 260 °
